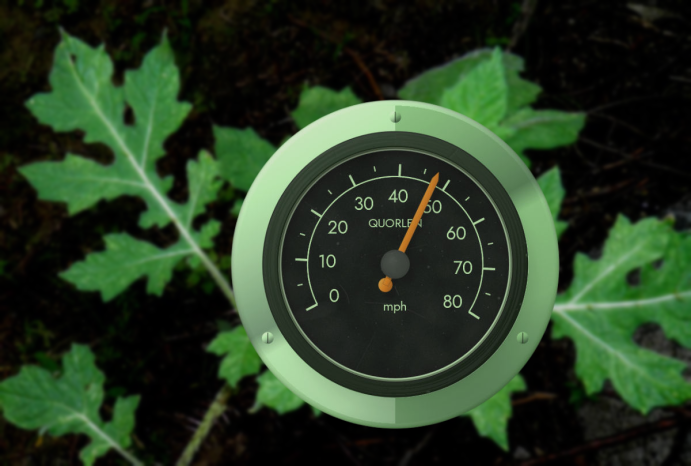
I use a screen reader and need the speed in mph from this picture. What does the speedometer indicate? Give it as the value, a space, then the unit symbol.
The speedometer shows 47.5 mph
